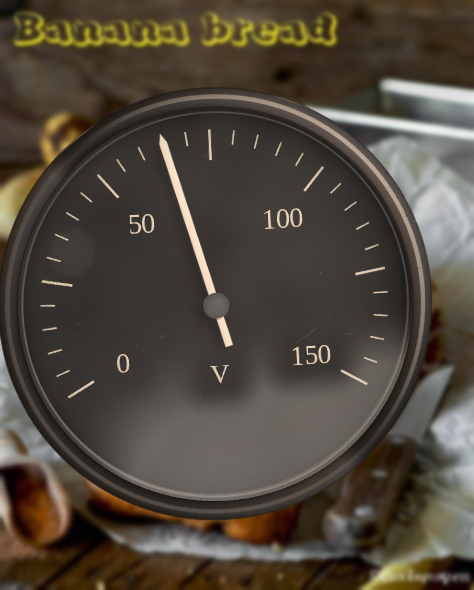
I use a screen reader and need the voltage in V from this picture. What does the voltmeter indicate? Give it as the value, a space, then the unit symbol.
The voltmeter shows 65 V
